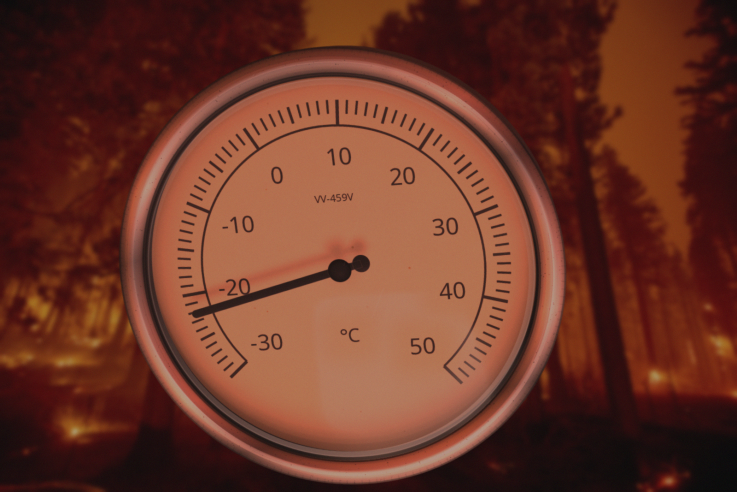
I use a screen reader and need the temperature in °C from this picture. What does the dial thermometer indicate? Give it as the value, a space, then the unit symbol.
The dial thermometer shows -22 °C
